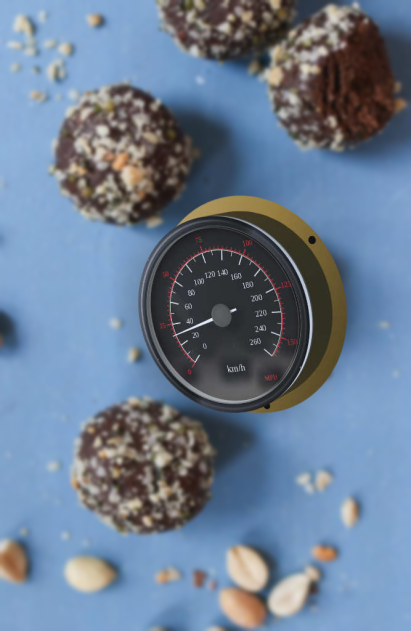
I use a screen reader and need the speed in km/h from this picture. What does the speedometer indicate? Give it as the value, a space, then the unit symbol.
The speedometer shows 30 km/h
